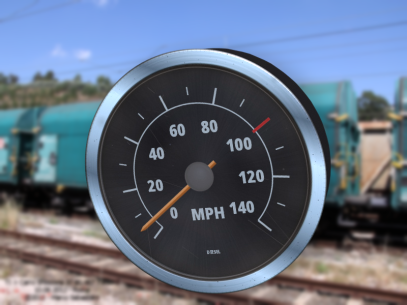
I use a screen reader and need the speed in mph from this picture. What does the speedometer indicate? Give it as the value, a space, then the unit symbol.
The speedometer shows 5 mph
